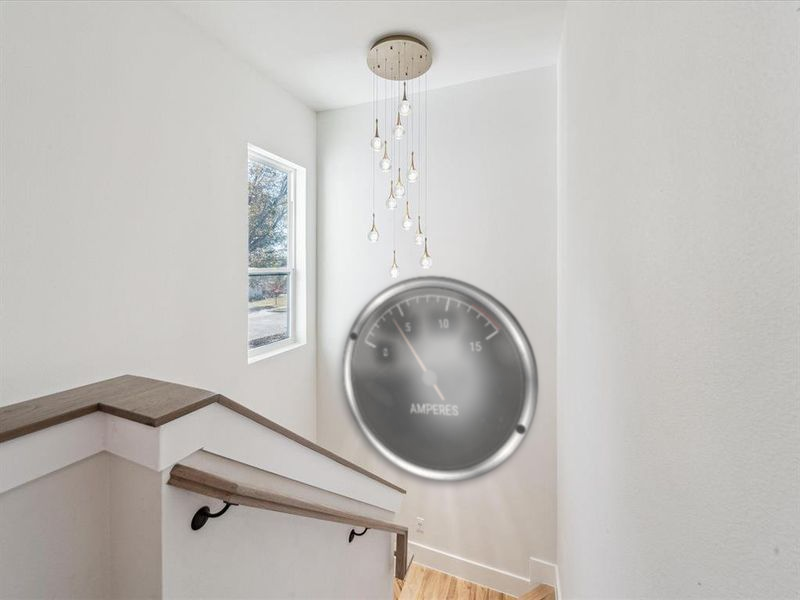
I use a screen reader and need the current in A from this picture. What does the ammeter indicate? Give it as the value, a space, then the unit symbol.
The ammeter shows 4 A
